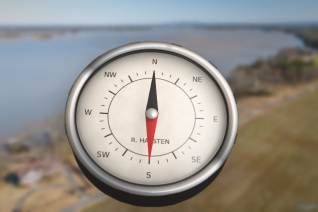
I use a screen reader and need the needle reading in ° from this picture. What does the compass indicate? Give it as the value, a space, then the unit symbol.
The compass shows 180 °
